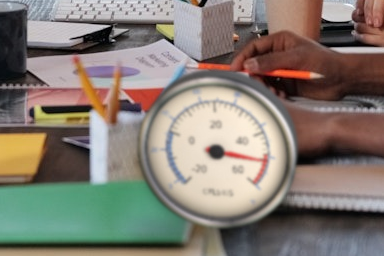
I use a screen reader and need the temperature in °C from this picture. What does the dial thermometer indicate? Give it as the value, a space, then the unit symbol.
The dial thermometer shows 50 °C
